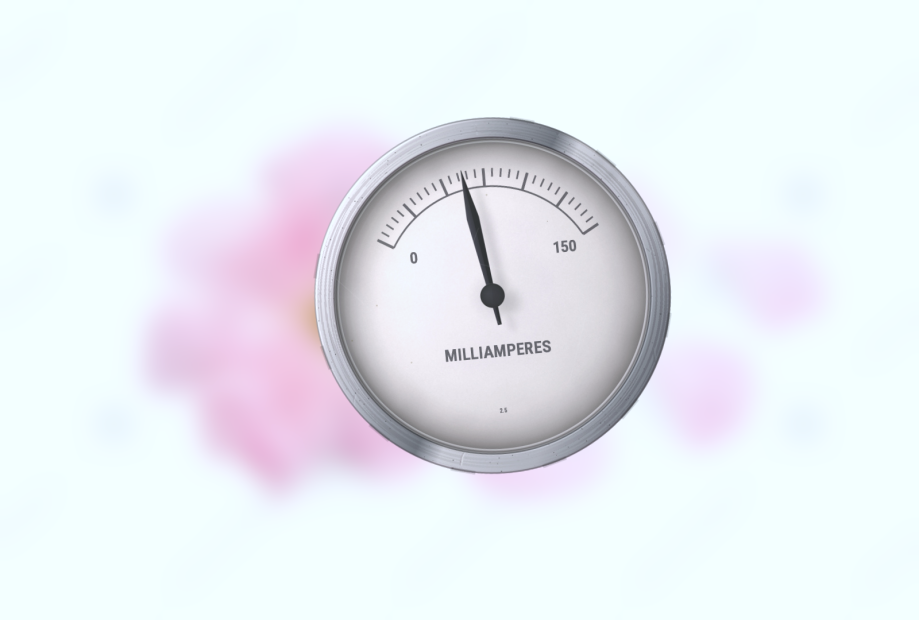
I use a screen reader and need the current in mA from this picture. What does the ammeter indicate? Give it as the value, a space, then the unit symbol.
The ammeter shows 62.5 mA
